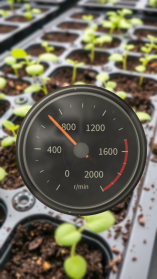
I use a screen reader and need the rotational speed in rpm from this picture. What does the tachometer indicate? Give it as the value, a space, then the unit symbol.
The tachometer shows 700 rpm
